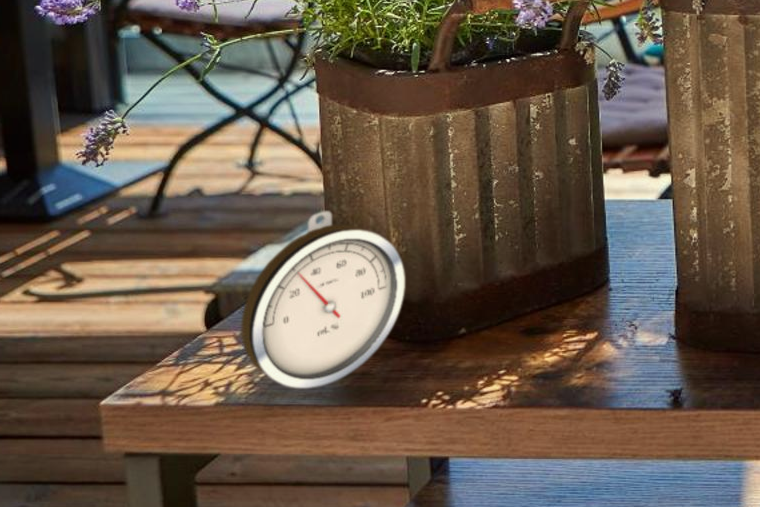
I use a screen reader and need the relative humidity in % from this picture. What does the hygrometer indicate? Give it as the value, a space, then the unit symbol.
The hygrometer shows 30 %
